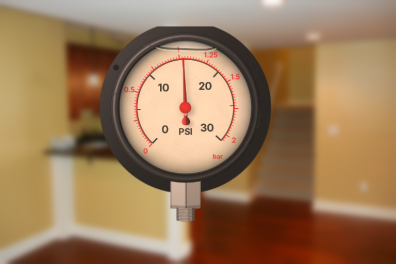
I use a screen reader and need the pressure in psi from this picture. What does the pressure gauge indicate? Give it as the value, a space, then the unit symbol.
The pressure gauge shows 15 psi
